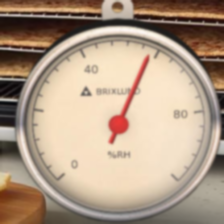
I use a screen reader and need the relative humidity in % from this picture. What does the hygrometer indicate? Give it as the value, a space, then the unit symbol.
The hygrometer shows 58 %
